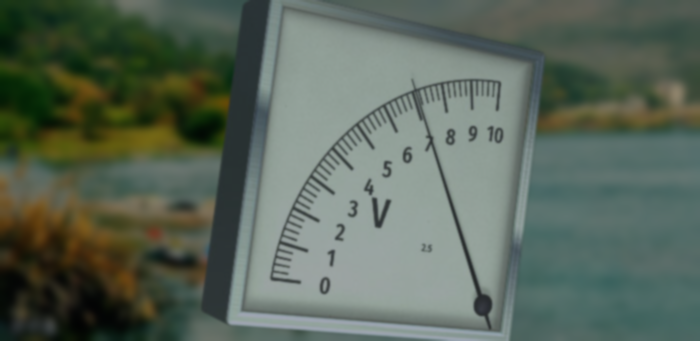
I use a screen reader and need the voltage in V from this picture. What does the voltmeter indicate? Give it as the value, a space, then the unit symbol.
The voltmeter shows 7 V
